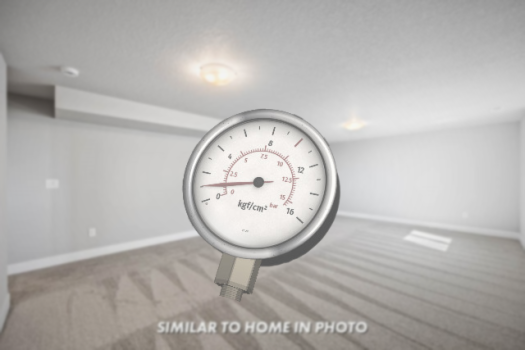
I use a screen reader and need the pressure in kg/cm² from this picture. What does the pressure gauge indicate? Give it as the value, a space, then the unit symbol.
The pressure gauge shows 1 kg/cm²
